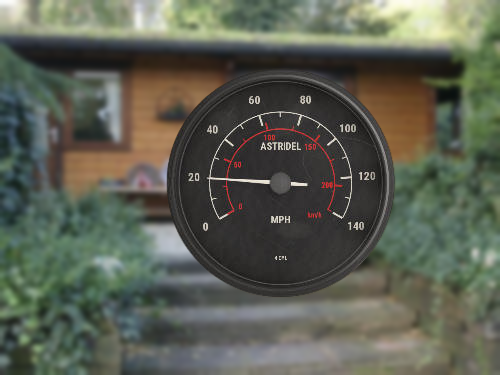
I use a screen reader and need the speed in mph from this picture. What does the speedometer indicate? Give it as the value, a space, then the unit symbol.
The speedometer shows 20 mph
